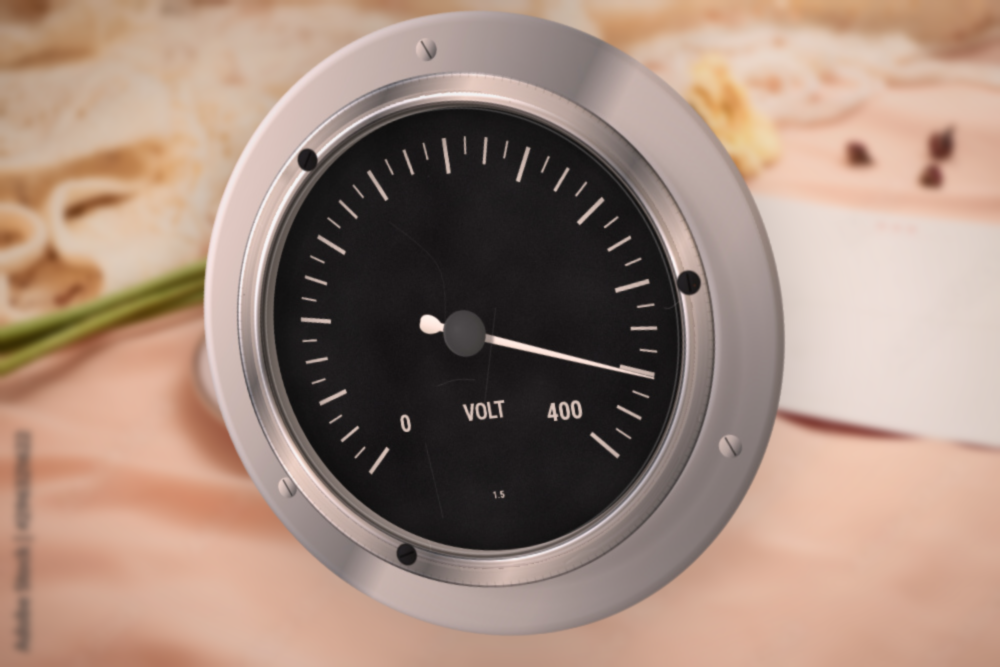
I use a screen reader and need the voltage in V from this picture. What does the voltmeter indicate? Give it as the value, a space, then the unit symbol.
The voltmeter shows 360 V
